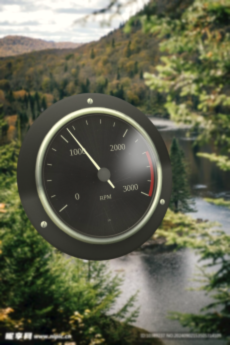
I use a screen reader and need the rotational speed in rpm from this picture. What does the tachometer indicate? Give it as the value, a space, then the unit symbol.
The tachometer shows 1100 rpm
